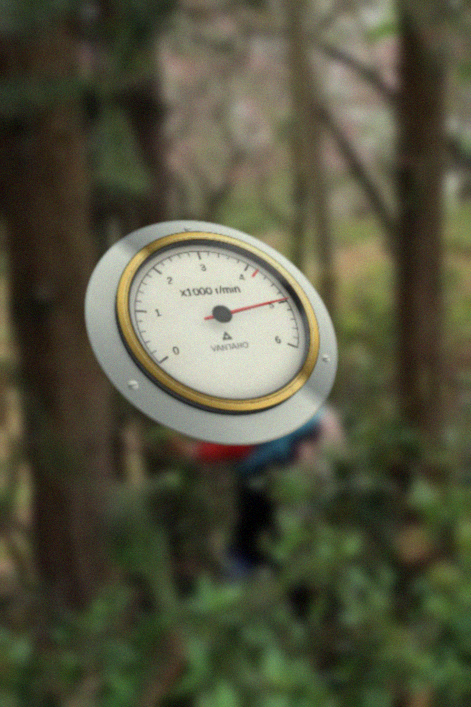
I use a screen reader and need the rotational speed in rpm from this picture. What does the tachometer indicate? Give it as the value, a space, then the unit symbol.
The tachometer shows 5000 rpm
